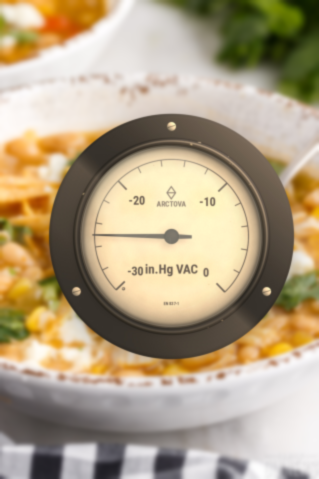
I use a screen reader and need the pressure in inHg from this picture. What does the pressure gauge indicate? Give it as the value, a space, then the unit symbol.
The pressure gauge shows -25 inHg
